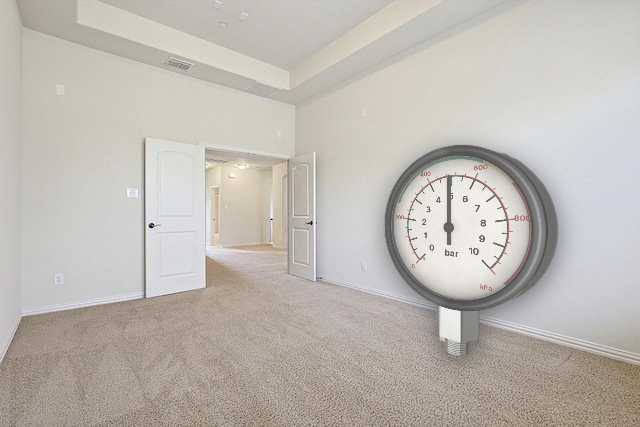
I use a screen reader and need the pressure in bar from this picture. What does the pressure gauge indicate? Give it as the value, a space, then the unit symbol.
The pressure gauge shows 5 bar
